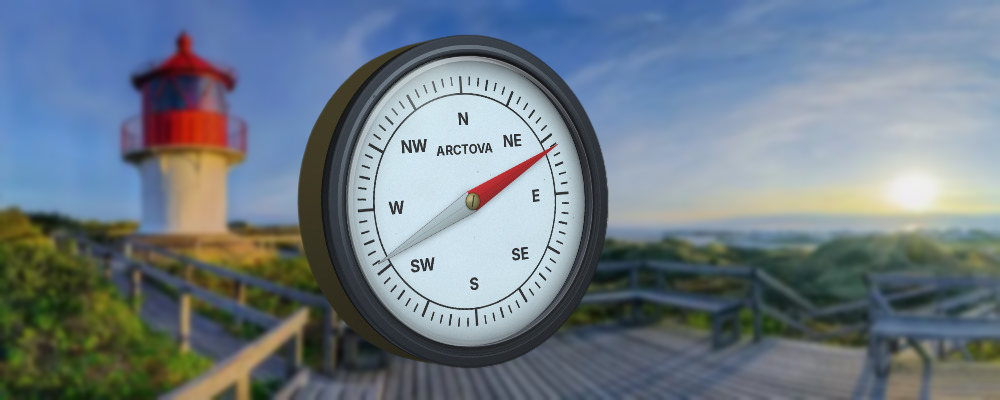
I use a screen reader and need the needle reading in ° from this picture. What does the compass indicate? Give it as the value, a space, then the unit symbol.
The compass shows 65 °
